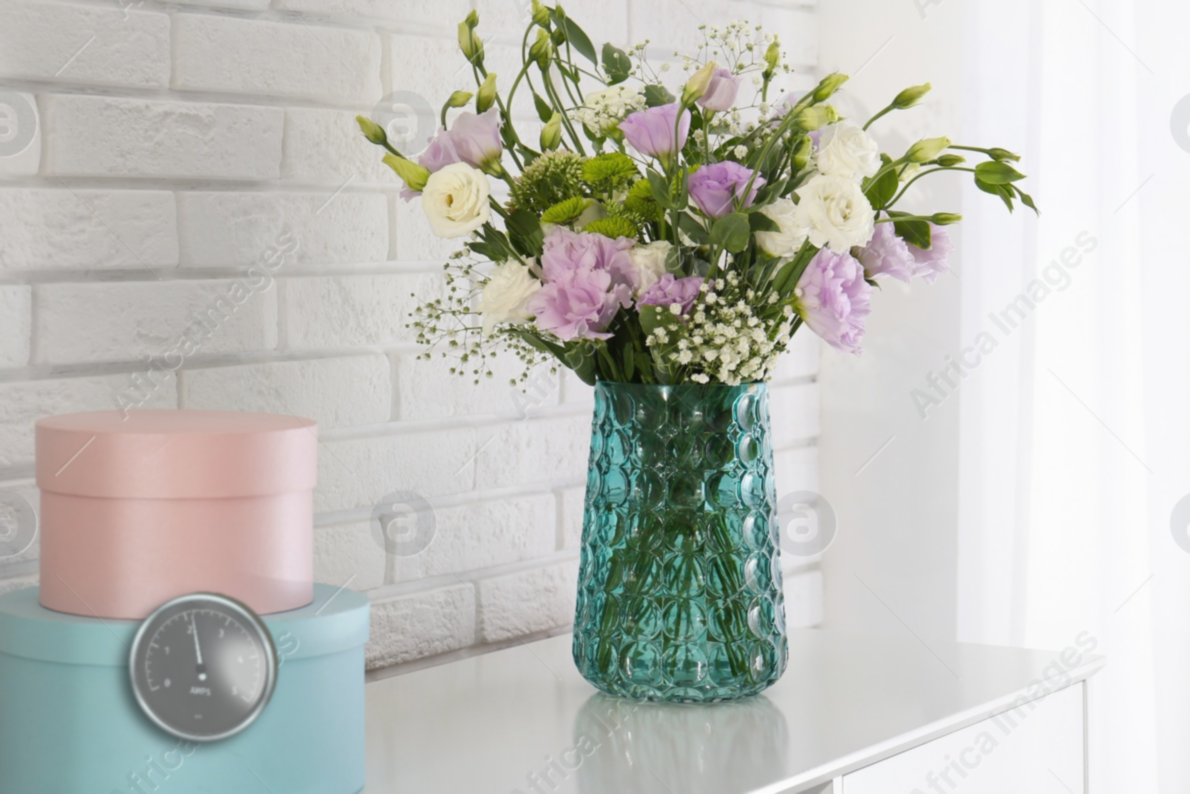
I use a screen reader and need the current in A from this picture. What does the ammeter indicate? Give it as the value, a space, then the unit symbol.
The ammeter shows 2.2 A
